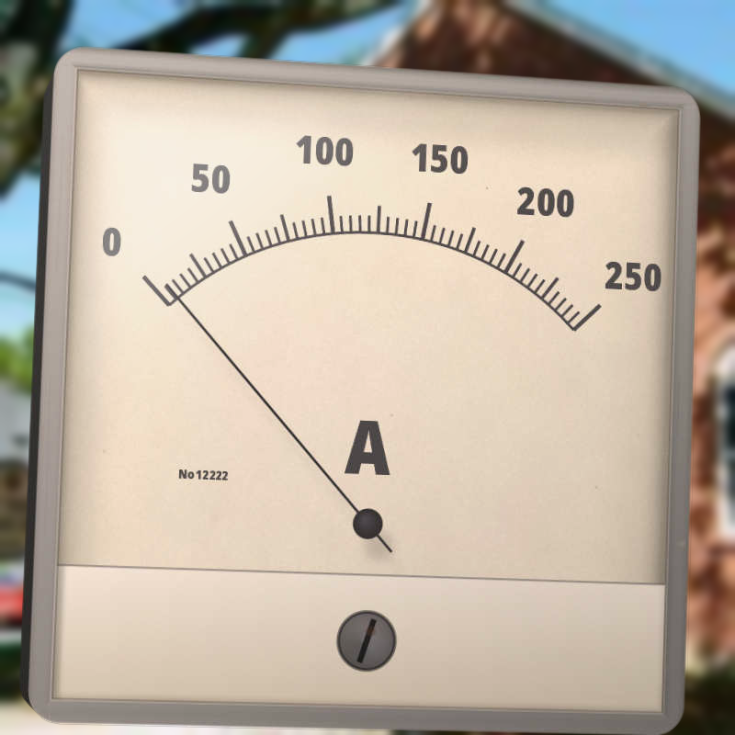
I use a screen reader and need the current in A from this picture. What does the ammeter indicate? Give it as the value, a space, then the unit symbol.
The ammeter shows 5 A
